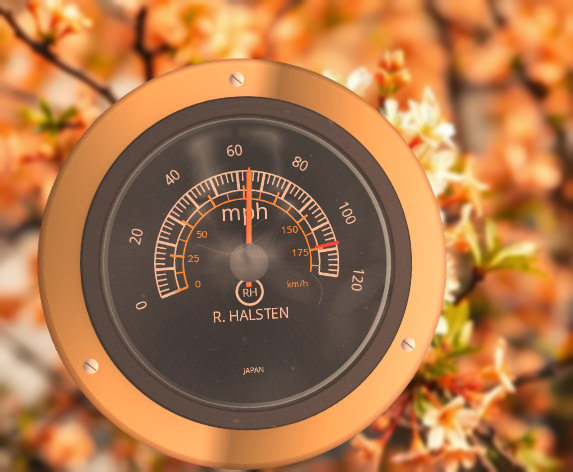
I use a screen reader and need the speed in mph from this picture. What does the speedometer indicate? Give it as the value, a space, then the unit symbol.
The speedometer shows 64 mph
